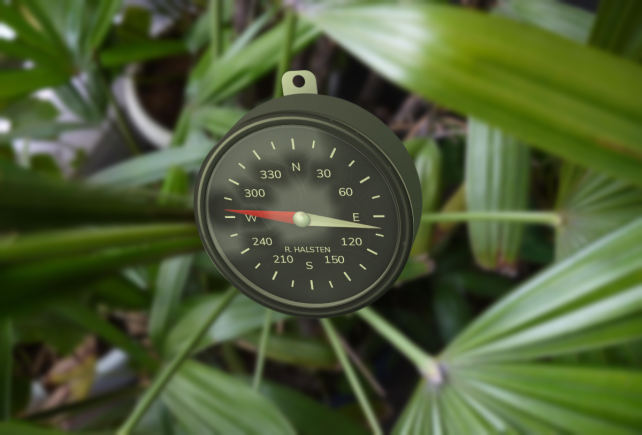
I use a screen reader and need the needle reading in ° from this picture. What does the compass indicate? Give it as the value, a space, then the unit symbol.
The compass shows 277.5 °
